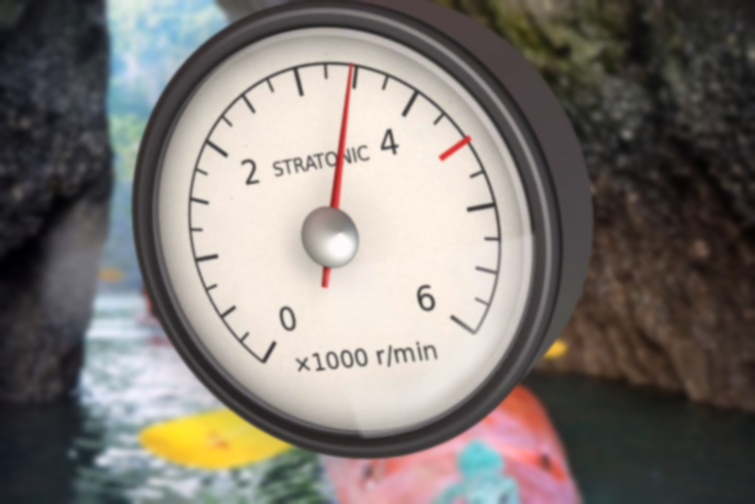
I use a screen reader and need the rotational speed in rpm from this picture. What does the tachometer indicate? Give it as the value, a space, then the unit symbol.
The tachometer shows 3500 rpm
